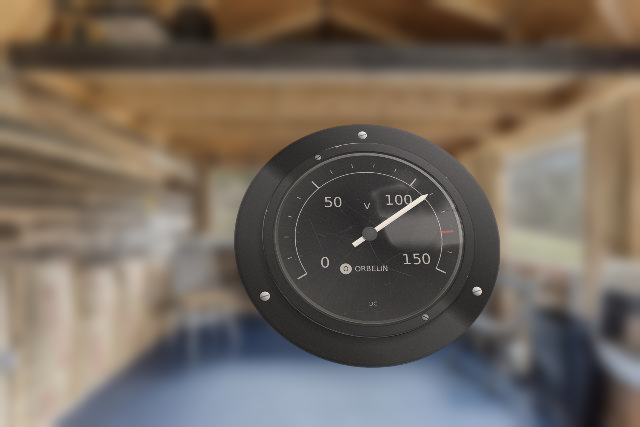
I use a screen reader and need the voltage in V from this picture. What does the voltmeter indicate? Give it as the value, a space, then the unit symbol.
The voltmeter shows 110 V
